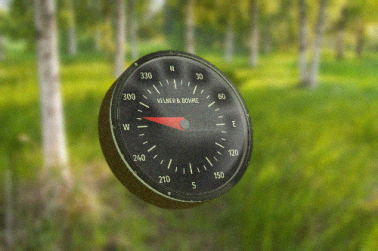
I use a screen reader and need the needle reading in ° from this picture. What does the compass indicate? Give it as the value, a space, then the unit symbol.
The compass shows 280 °
